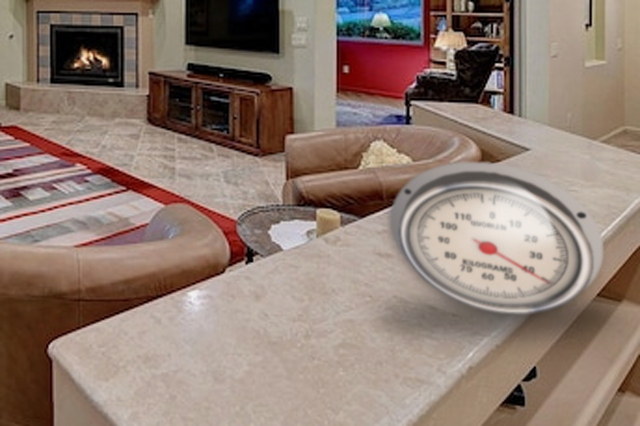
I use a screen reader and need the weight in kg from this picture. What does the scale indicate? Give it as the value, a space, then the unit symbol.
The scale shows 40 kg
